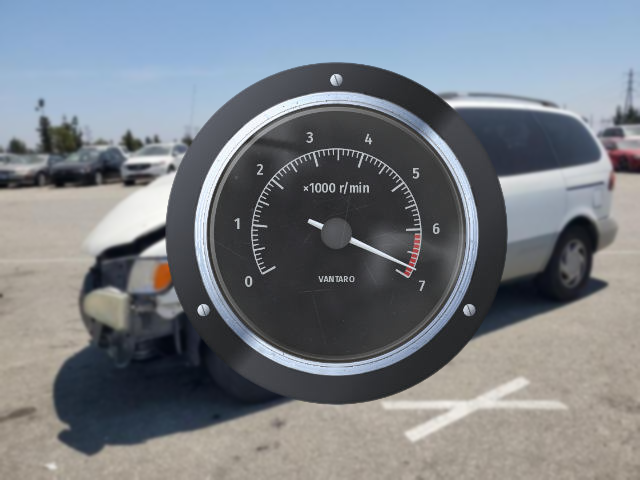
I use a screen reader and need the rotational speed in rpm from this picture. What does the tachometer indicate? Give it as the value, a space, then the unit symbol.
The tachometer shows 6800 rpm
